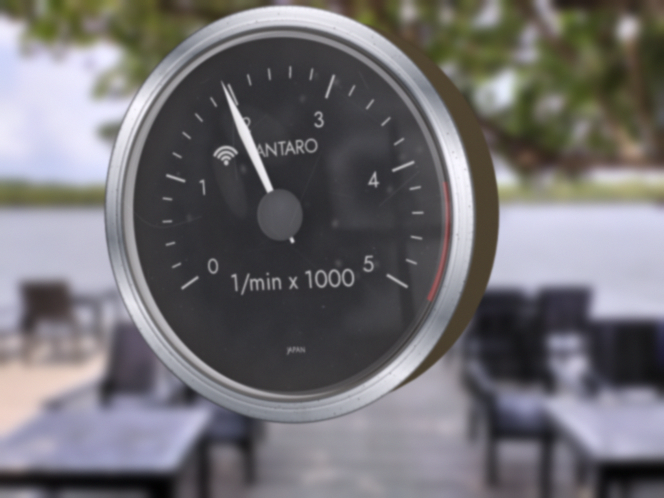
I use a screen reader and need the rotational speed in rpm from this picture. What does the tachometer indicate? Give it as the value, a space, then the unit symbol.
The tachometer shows 2000 rpm
